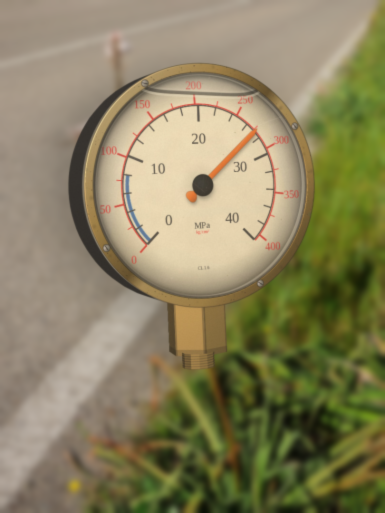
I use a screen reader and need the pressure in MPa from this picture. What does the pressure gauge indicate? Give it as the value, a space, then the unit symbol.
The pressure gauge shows 27 MPa
